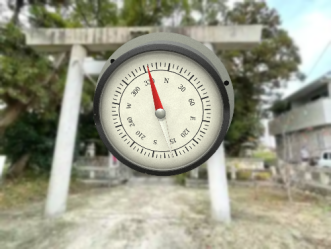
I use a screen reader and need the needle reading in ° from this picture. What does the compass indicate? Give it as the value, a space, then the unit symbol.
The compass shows 335 °
